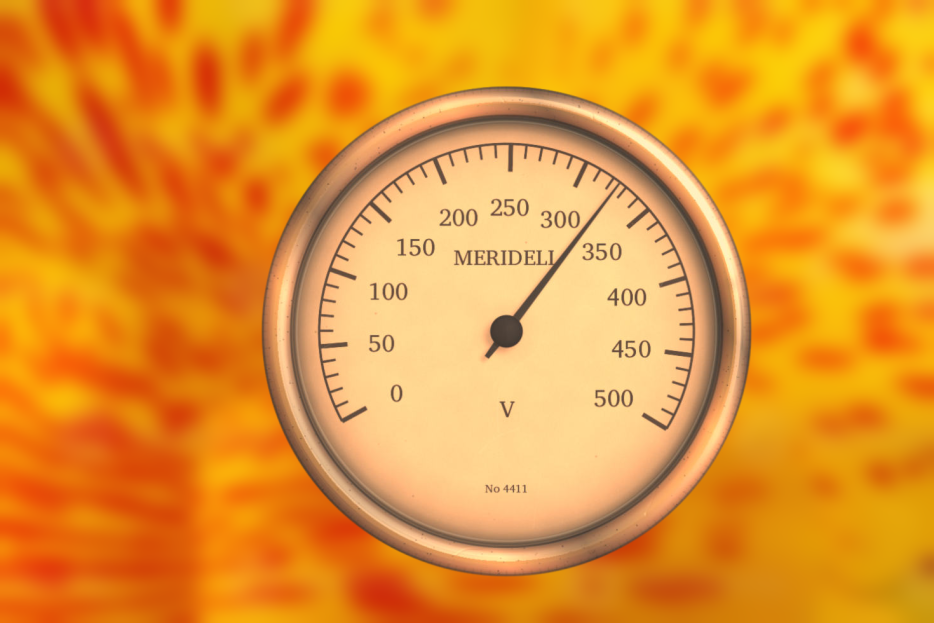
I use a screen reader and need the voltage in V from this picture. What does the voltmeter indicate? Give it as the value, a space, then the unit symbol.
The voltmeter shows 325 V
